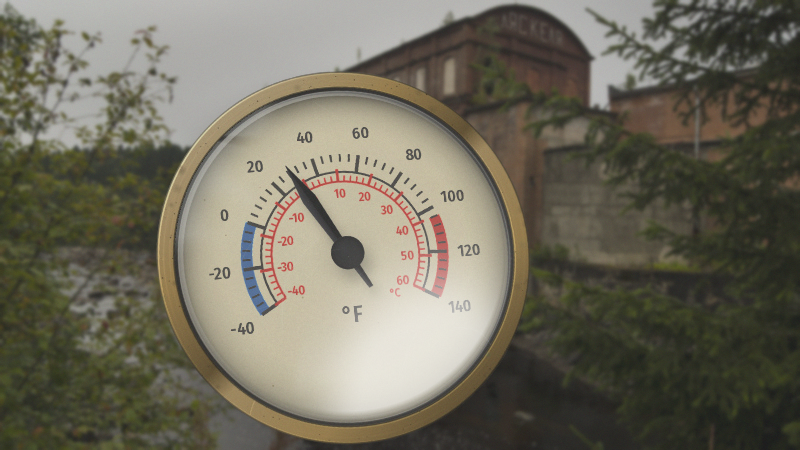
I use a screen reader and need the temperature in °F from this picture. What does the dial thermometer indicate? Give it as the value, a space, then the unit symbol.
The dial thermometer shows 28 °F
